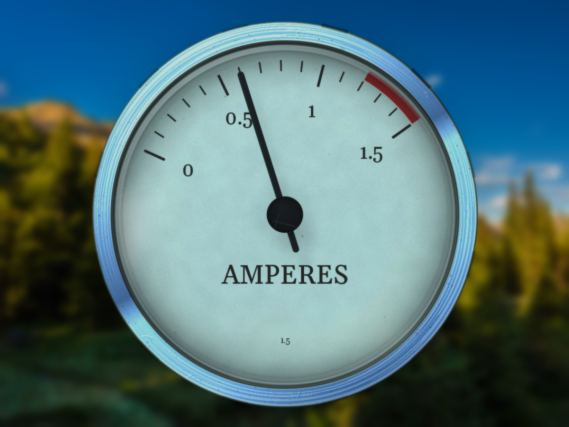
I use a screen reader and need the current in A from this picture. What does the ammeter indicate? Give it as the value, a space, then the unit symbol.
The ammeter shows 0.6 A
